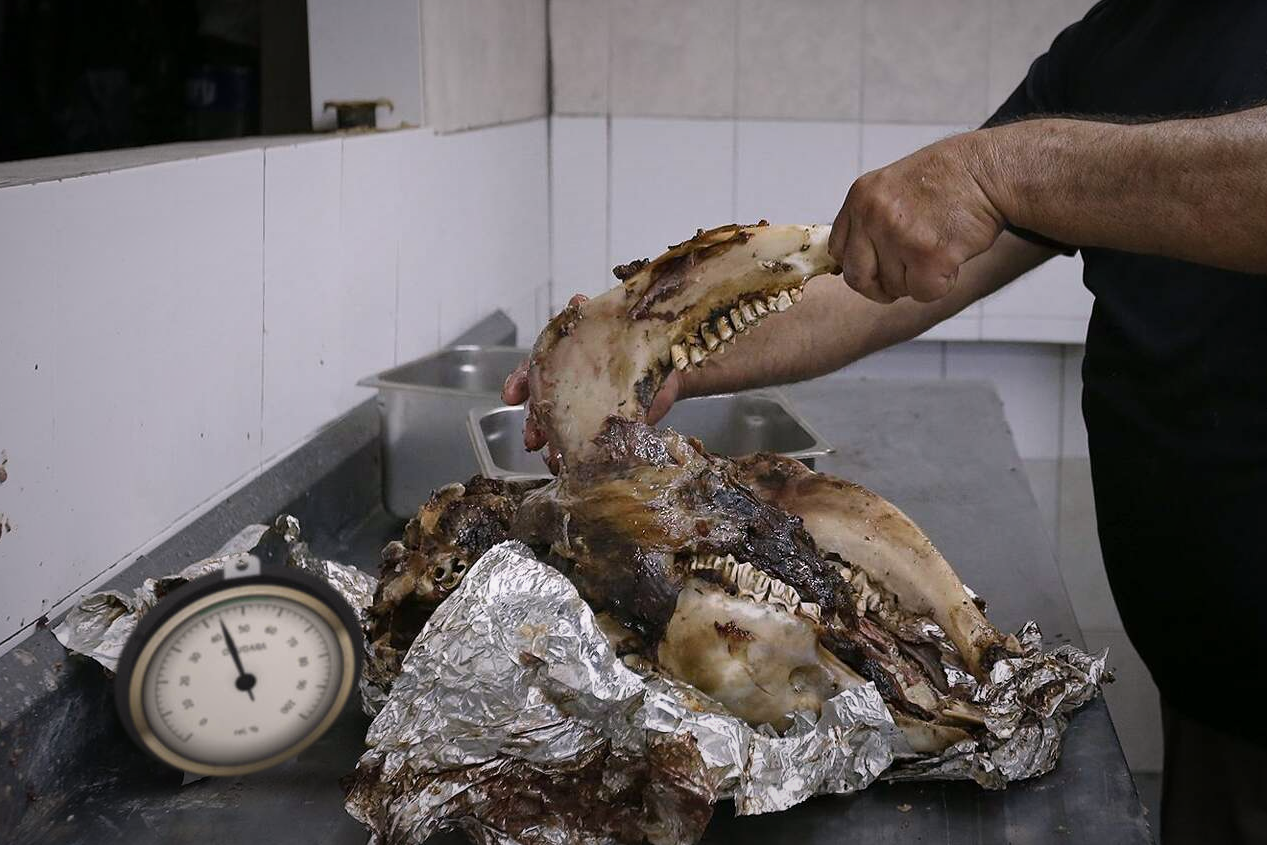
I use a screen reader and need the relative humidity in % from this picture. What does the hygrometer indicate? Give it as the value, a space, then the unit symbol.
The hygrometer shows 44 %
